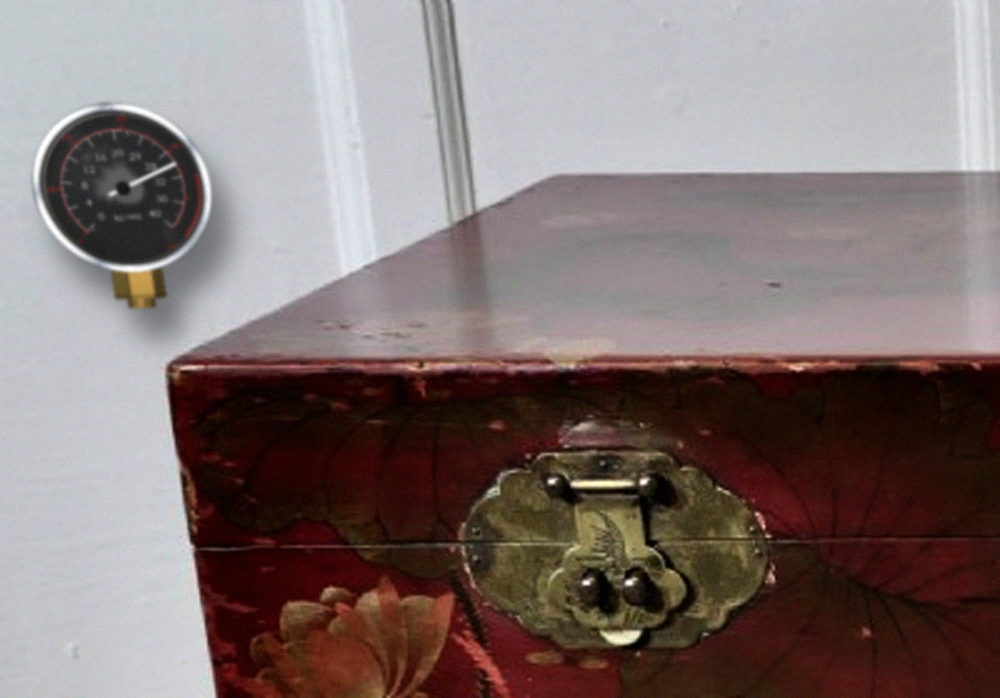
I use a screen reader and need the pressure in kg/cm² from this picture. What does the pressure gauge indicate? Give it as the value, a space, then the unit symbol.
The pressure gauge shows 30 kg/cm²
